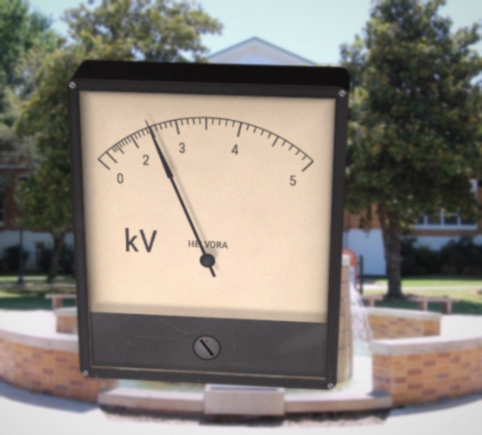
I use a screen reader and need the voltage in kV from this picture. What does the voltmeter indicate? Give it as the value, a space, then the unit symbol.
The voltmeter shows 2.5 kV
